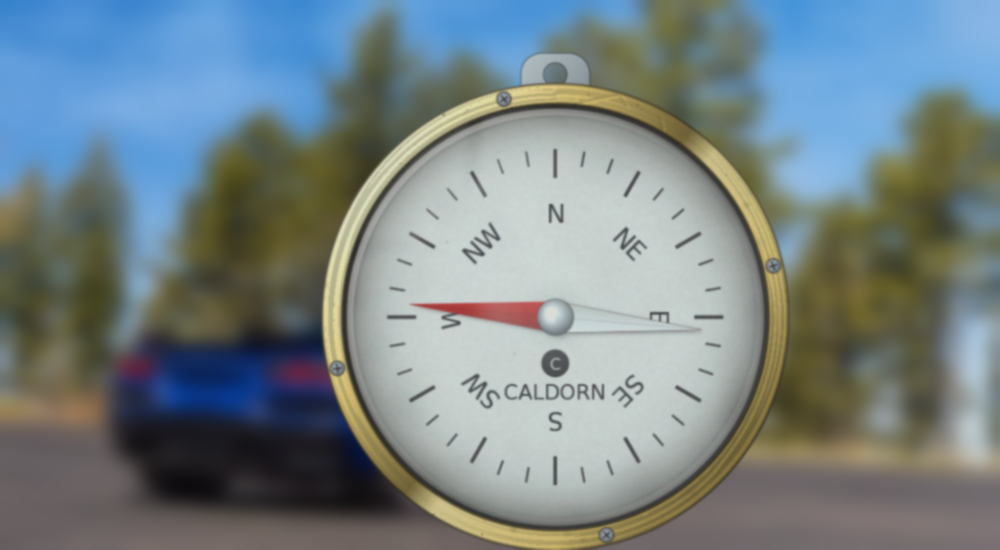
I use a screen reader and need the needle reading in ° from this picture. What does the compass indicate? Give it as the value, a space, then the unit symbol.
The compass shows 275 °
